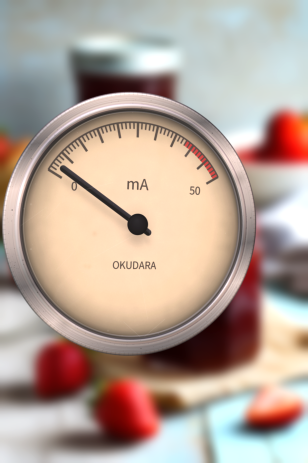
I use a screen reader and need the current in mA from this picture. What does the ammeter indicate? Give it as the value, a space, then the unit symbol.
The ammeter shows 2 mA
